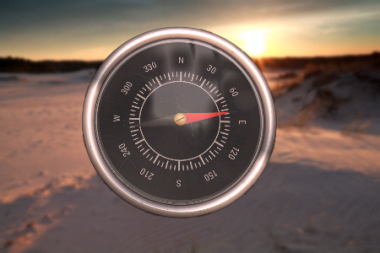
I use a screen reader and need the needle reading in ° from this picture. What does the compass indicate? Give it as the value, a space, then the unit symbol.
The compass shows 80 °
